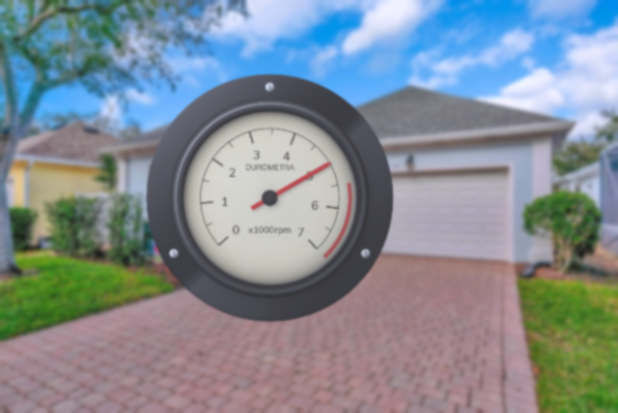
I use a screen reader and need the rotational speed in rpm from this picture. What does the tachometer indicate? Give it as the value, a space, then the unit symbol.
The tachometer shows 5000 rpm
